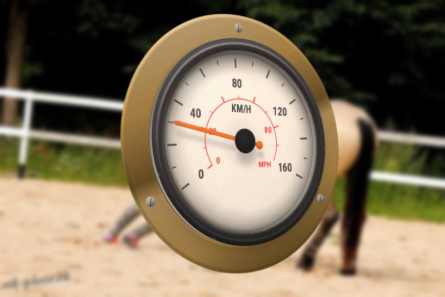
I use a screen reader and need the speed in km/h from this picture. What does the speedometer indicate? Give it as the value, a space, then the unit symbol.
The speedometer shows 30 km/h
